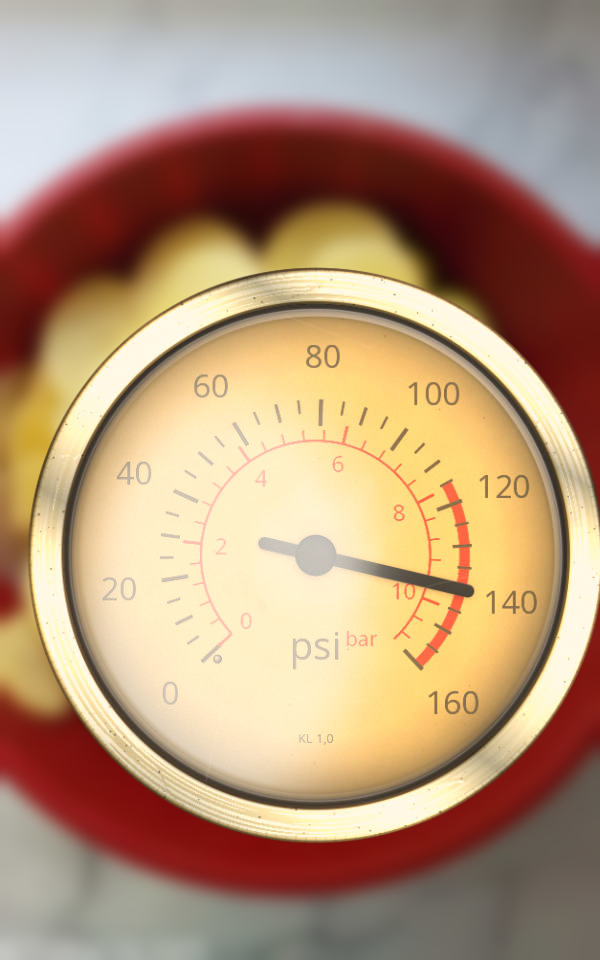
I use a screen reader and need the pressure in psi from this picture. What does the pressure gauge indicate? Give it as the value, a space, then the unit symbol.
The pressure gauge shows 140 psi
